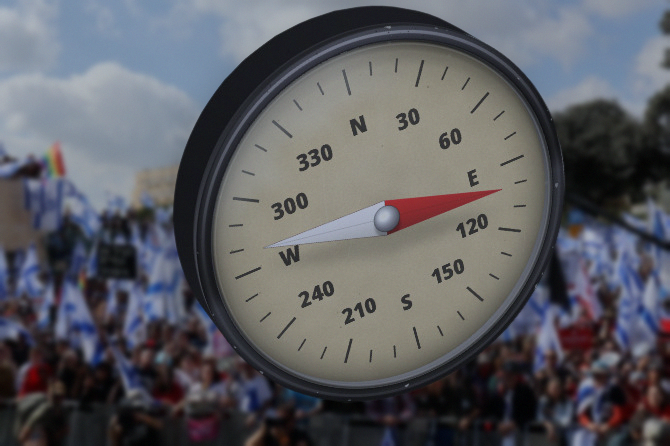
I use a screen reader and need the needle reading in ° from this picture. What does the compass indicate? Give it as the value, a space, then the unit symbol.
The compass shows 100 °
